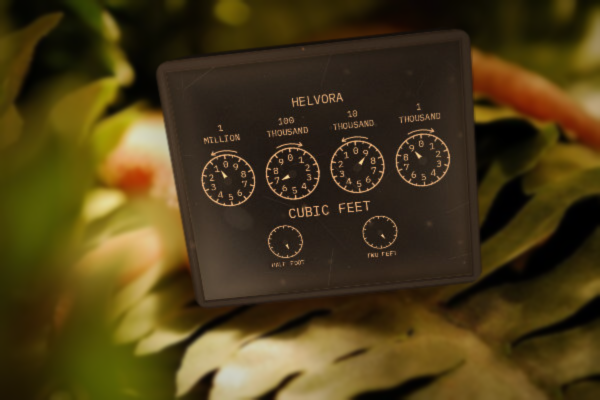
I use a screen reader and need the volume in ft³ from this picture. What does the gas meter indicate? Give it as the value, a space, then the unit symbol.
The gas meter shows 68900 ft³
